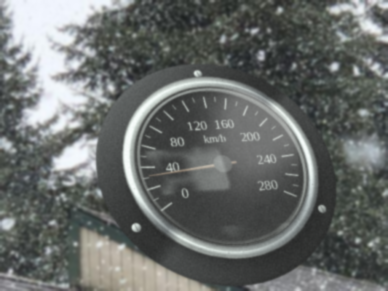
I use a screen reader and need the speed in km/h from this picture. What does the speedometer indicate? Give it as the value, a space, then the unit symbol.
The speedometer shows 30 km/h
